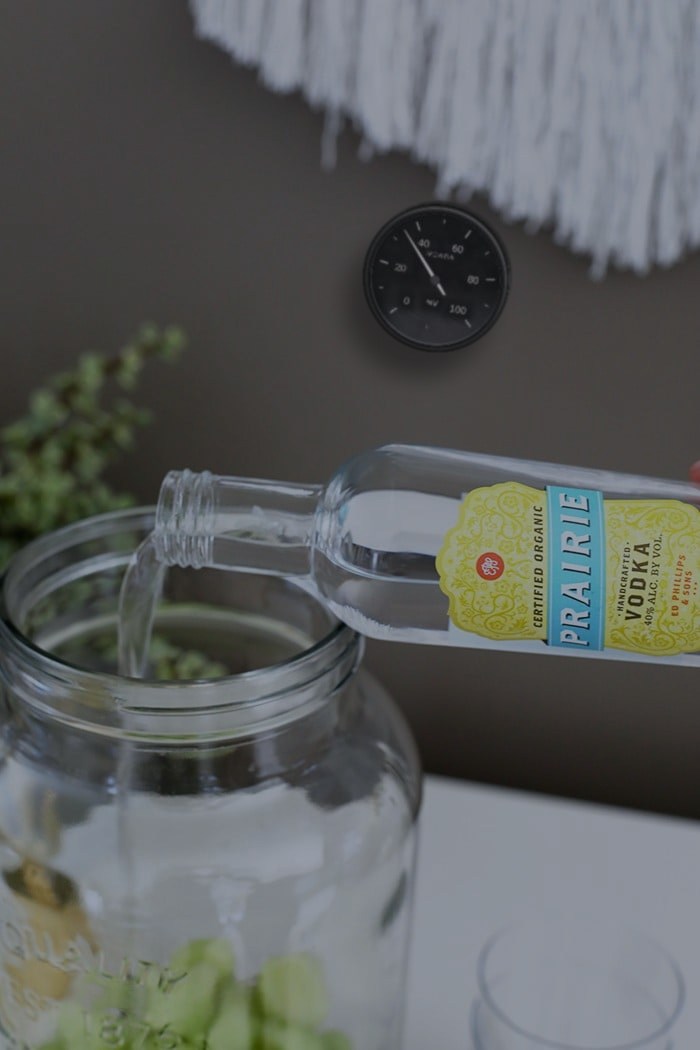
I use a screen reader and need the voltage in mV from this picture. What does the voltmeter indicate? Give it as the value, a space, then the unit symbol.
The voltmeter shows 35 mV
